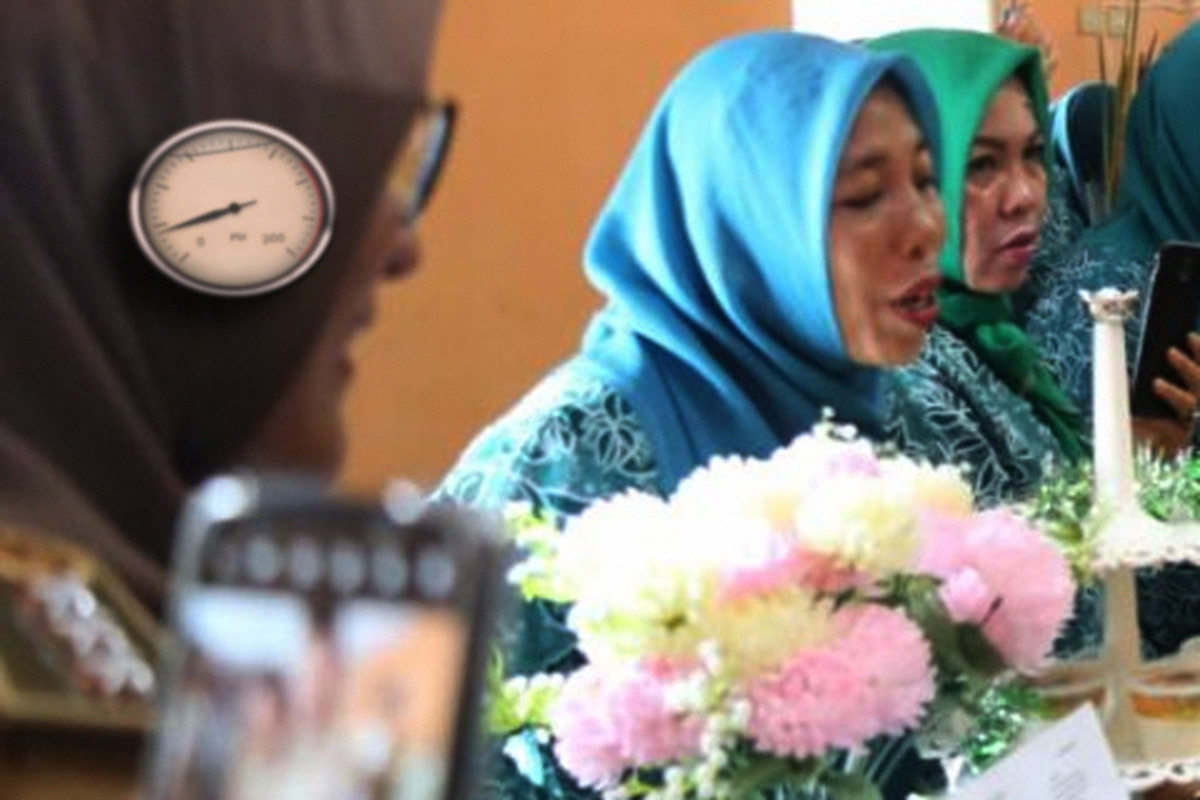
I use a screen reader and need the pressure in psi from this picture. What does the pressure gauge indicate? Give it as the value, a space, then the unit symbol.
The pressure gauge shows 20 psi
